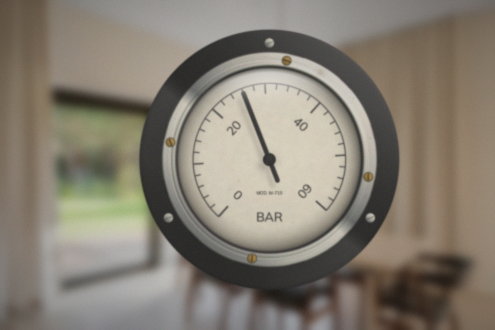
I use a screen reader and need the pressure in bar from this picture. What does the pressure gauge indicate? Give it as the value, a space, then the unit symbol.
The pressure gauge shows 26 bar
